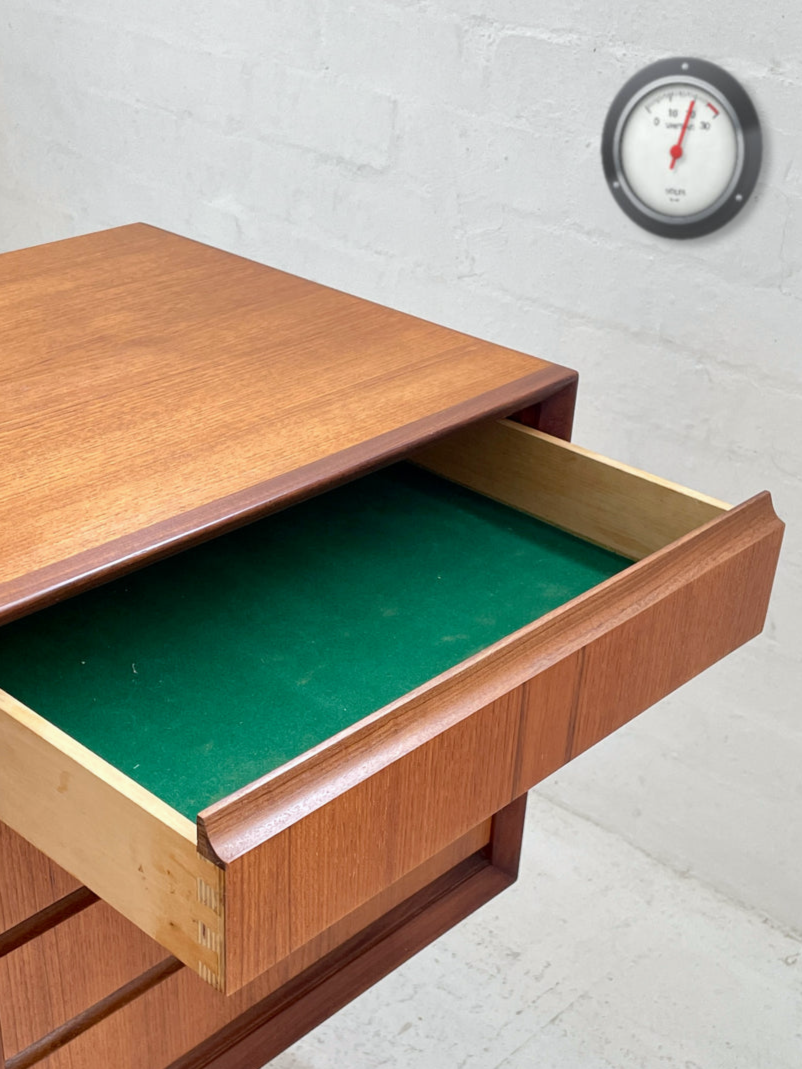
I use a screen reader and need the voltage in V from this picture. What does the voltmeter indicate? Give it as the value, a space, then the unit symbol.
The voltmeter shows 20 V
